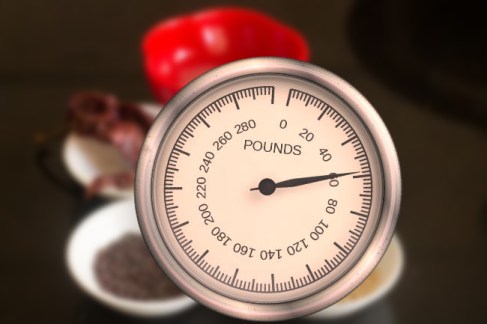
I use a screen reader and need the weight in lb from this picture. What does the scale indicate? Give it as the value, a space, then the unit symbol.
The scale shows 58 lb
